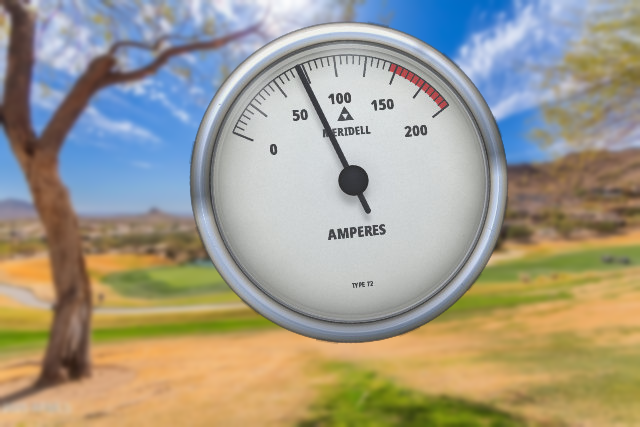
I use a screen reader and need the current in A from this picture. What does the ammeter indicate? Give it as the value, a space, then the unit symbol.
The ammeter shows 70 A
